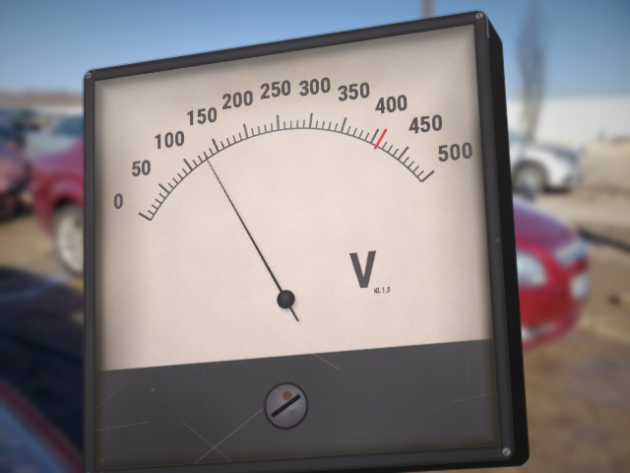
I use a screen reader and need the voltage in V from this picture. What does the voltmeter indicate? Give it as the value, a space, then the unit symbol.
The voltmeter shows 130 V
